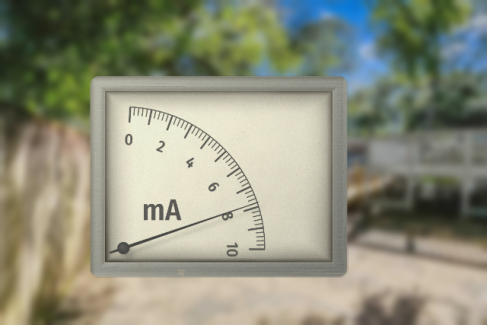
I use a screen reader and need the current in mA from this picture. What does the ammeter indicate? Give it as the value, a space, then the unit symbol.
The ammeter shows 7.8 mA
